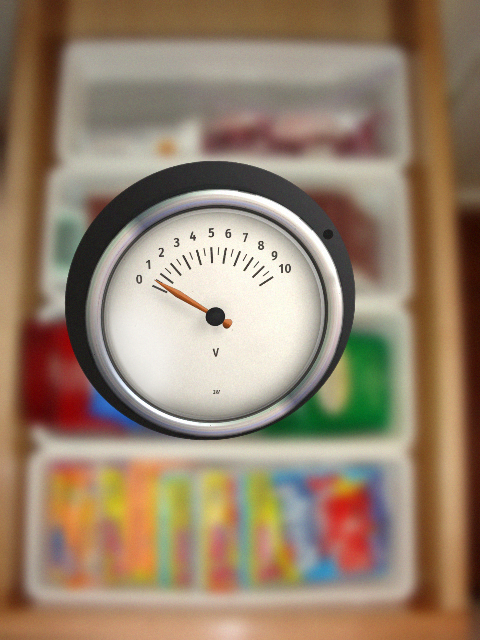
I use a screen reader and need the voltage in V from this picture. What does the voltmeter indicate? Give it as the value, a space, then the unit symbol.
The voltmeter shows 0.5 V
